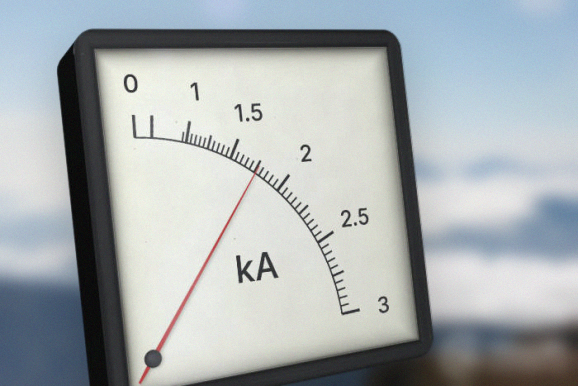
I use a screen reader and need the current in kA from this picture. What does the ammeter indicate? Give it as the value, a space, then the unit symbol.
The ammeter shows 1.75 kA
